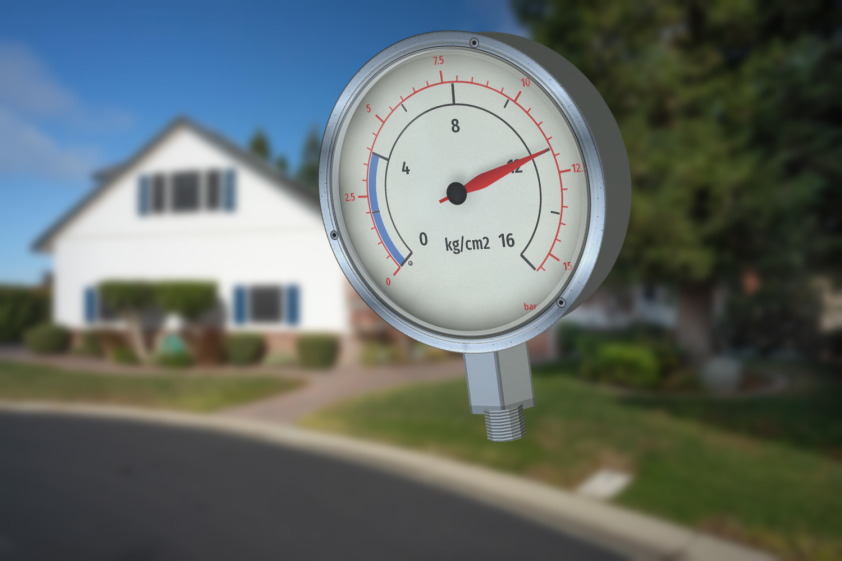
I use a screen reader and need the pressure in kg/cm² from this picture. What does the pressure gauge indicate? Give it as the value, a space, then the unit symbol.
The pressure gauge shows 12 kg/cm²
